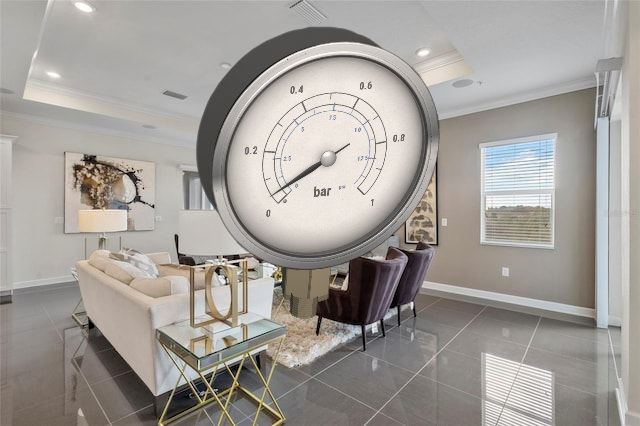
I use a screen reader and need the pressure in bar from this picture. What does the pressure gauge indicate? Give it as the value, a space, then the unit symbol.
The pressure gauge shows 0.05 bar
